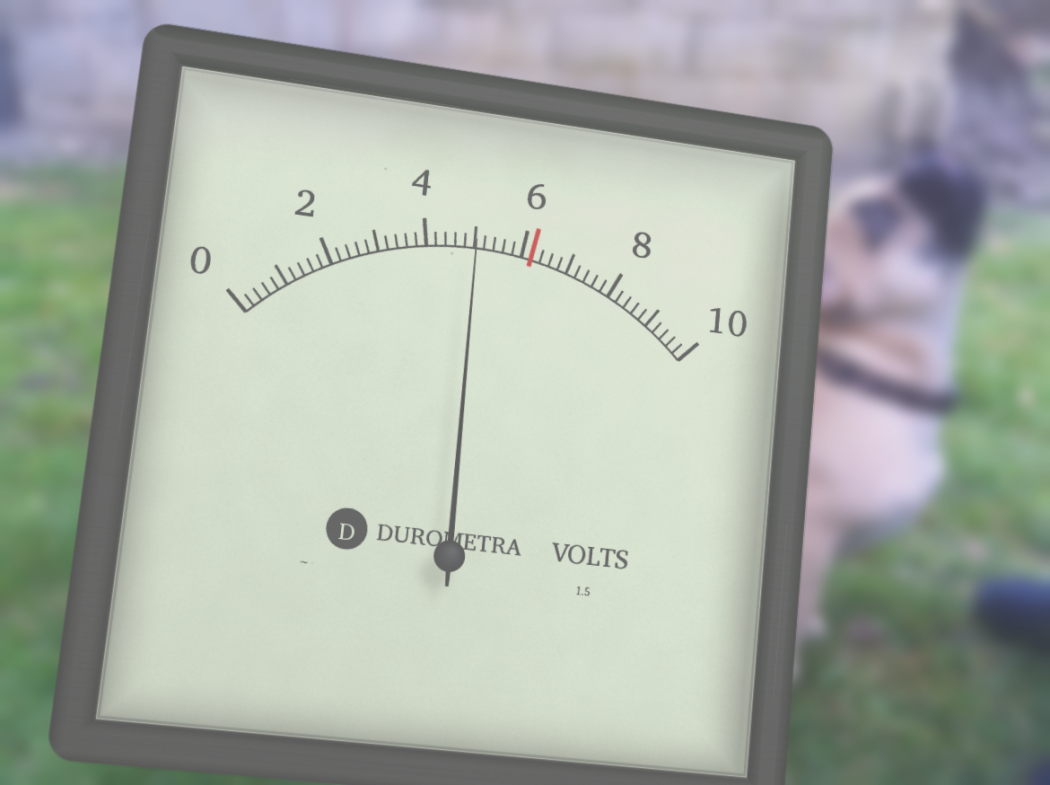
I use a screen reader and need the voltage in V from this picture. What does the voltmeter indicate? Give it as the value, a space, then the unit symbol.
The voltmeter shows 5 V
